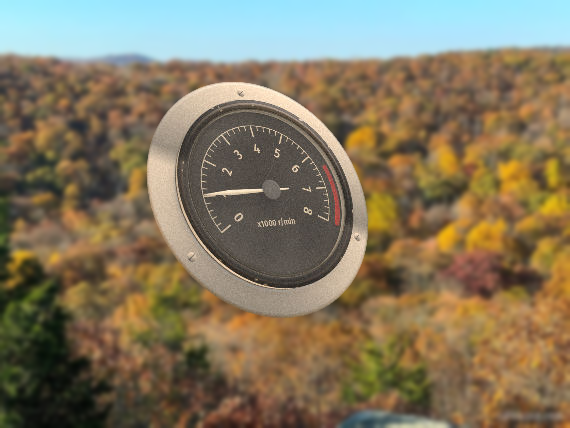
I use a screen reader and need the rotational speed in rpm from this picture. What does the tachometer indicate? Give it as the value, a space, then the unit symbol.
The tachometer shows 1000 rpm
